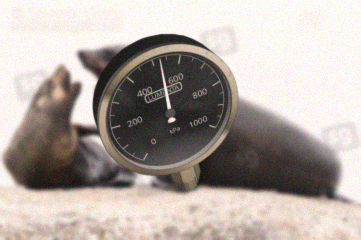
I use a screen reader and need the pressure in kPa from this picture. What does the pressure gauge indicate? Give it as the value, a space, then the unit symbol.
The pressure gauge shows 525 kPa
